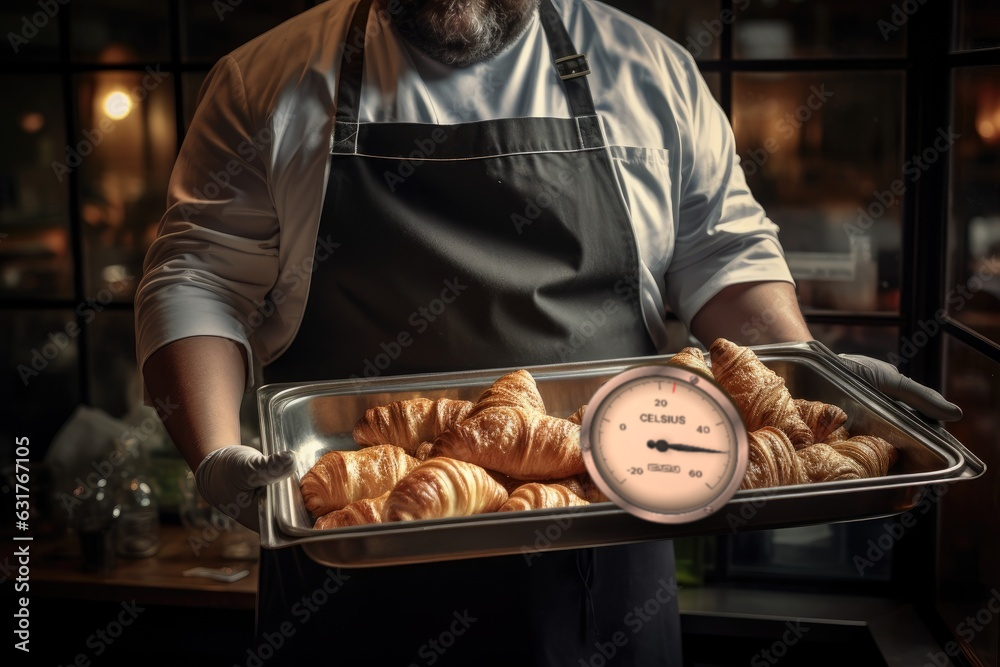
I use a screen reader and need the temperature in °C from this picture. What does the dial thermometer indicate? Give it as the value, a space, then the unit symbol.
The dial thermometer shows 48 °C
